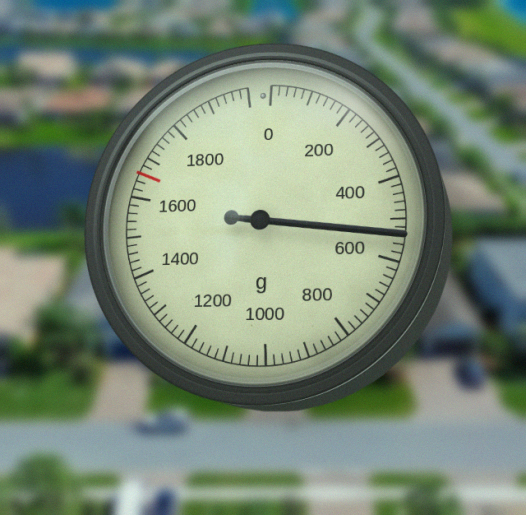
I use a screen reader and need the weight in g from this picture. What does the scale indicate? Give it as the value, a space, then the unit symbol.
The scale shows 540 g
